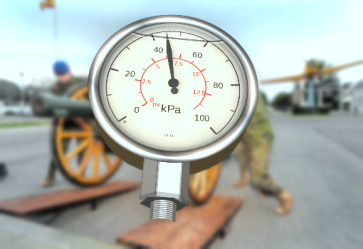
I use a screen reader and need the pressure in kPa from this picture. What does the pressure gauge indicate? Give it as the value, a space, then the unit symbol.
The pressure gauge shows 45 kPa
